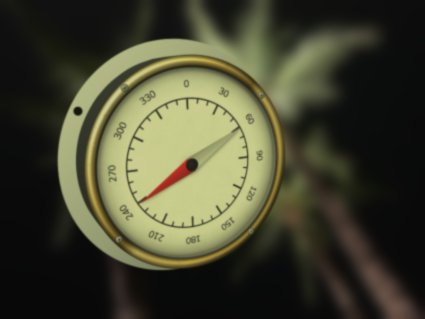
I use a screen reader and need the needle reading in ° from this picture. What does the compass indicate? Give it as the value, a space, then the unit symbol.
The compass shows 240 °
